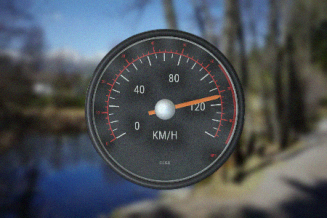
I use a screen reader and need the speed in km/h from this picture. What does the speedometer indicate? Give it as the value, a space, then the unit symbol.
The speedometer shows 115 km/h
